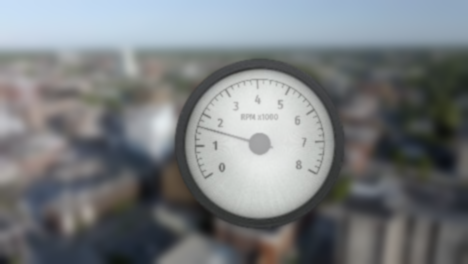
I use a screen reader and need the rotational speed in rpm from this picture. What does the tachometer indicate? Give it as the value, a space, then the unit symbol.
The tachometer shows 1600 rpm
